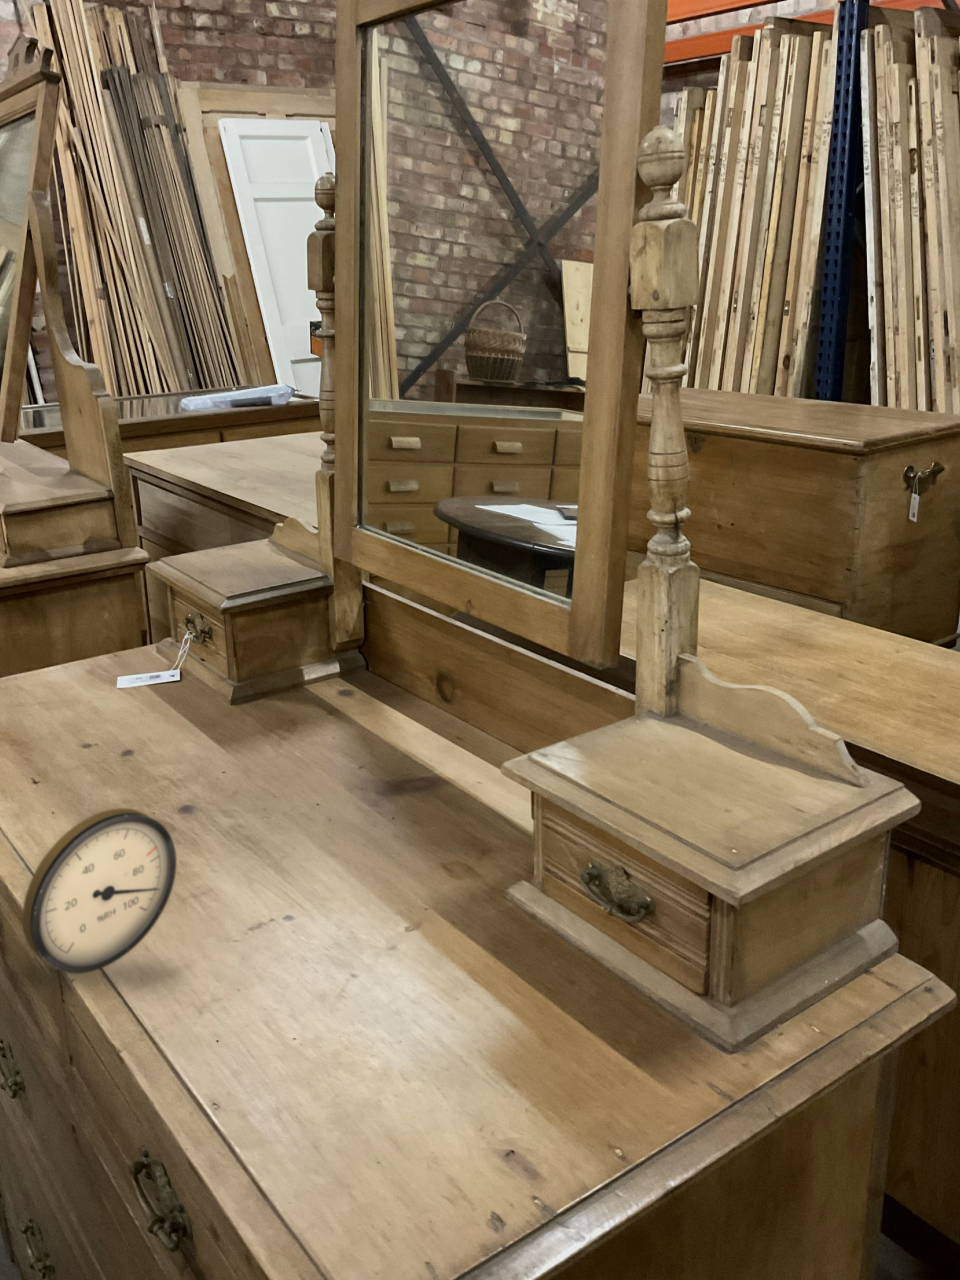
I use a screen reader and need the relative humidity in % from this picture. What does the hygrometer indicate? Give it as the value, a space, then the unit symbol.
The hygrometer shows 92 %
